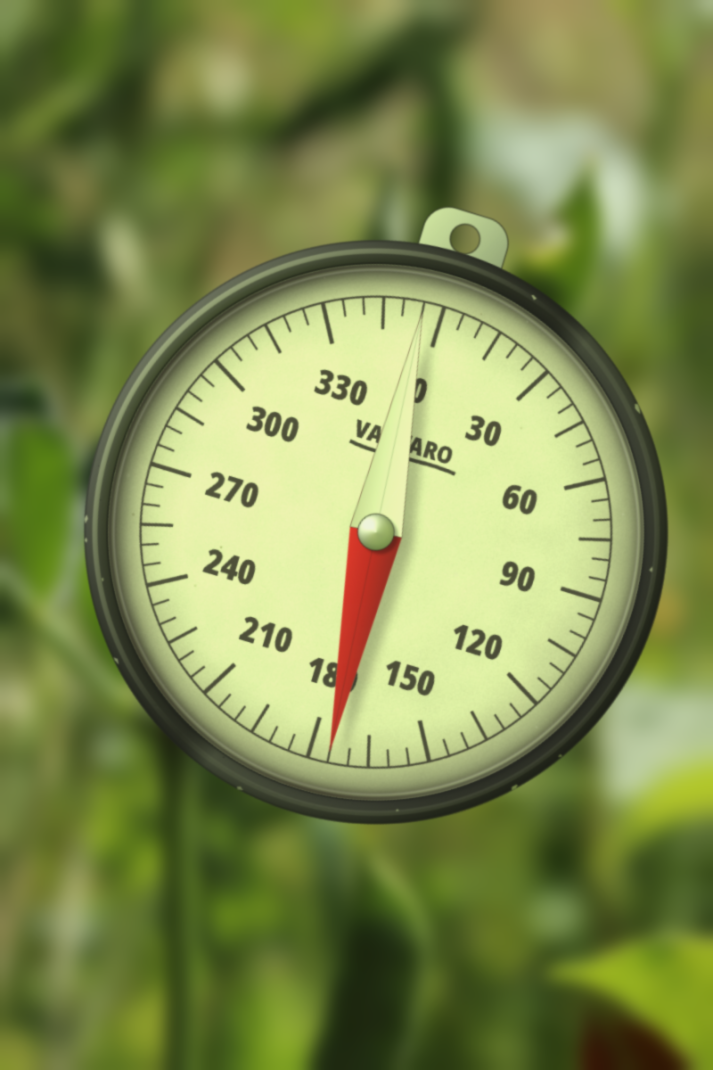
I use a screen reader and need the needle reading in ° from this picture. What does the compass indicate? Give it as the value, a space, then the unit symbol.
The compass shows 175 °
